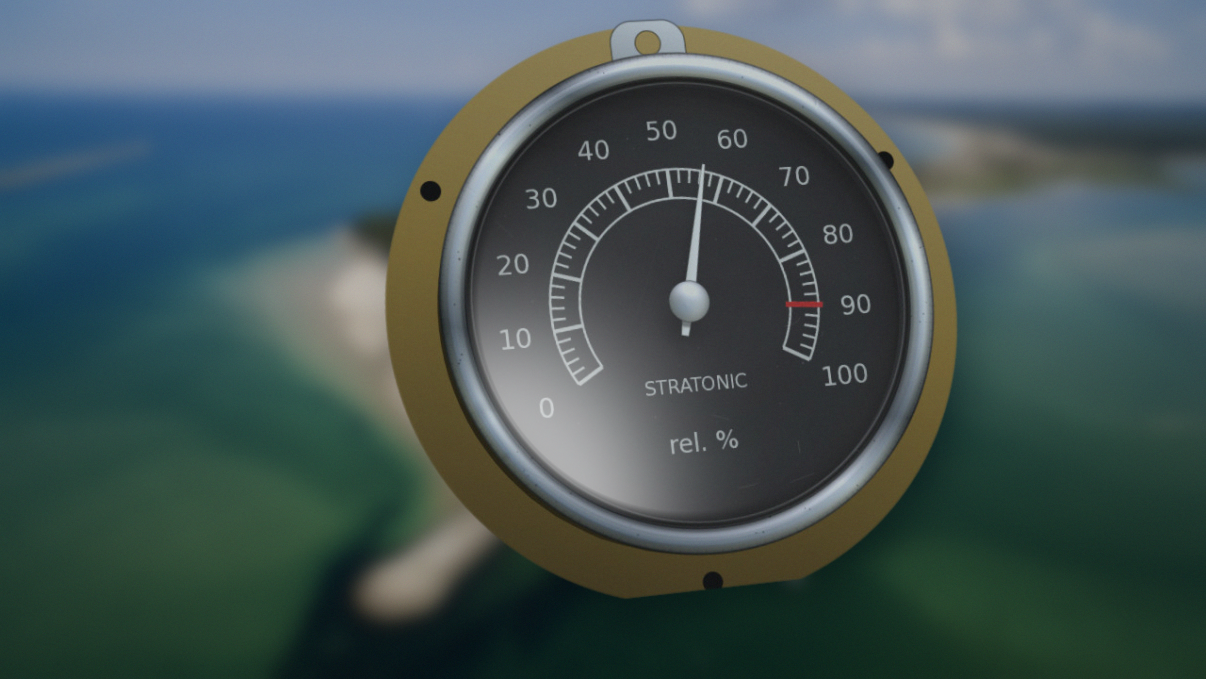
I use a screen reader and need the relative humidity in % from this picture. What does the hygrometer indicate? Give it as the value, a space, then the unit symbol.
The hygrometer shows 56 %
